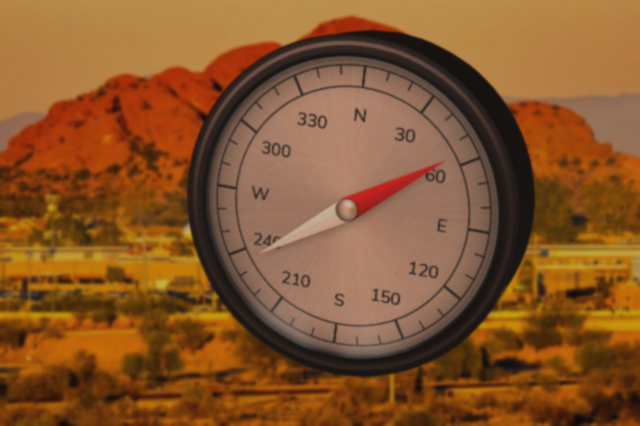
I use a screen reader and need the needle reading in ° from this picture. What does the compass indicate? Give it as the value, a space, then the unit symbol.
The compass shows 55 °
